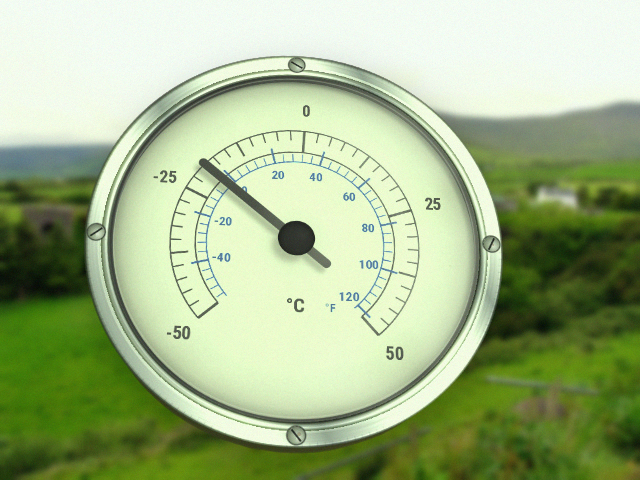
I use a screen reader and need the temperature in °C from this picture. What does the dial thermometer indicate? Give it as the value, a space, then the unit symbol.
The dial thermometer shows -20 °C
